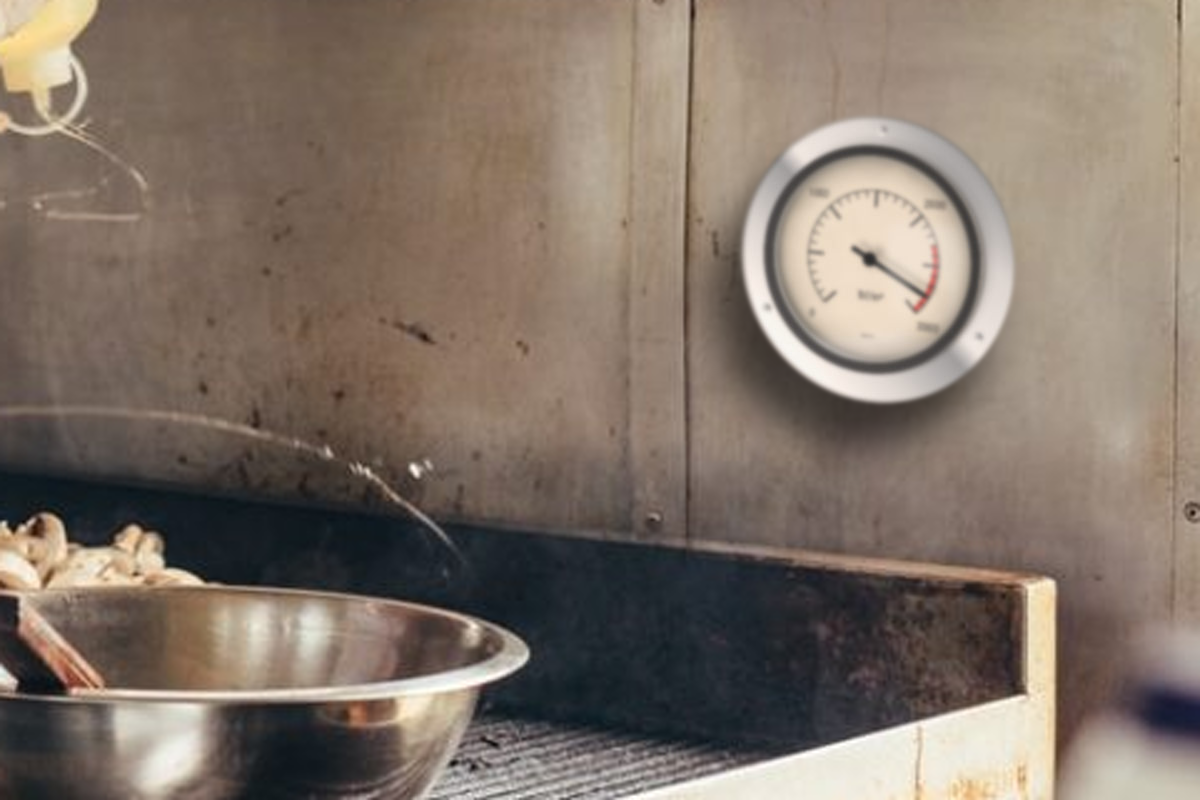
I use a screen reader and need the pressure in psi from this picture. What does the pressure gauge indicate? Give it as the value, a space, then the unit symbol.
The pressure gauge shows 2800 psi
